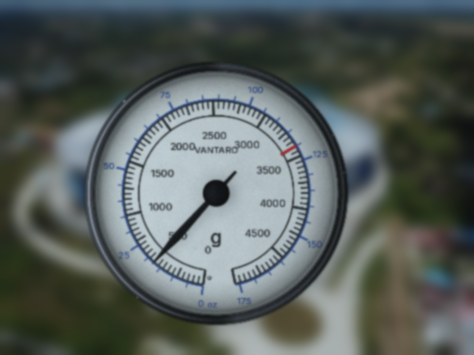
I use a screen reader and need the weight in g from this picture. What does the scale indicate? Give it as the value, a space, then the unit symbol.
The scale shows 500 g
